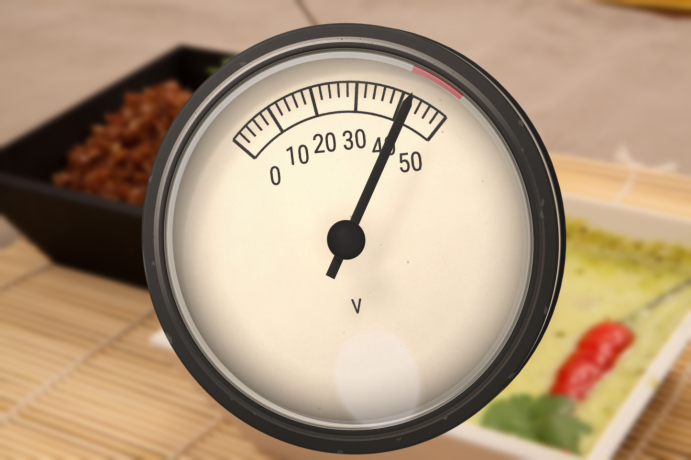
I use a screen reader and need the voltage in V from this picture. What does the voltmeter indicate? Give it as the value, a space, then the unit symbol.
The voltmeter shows 42 V
